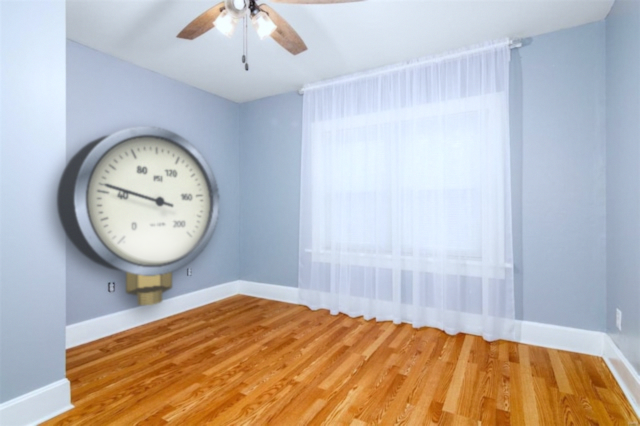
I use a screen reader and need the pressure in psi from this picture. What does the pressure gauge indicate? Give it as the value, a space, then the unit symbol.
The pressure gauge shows 45 psi
